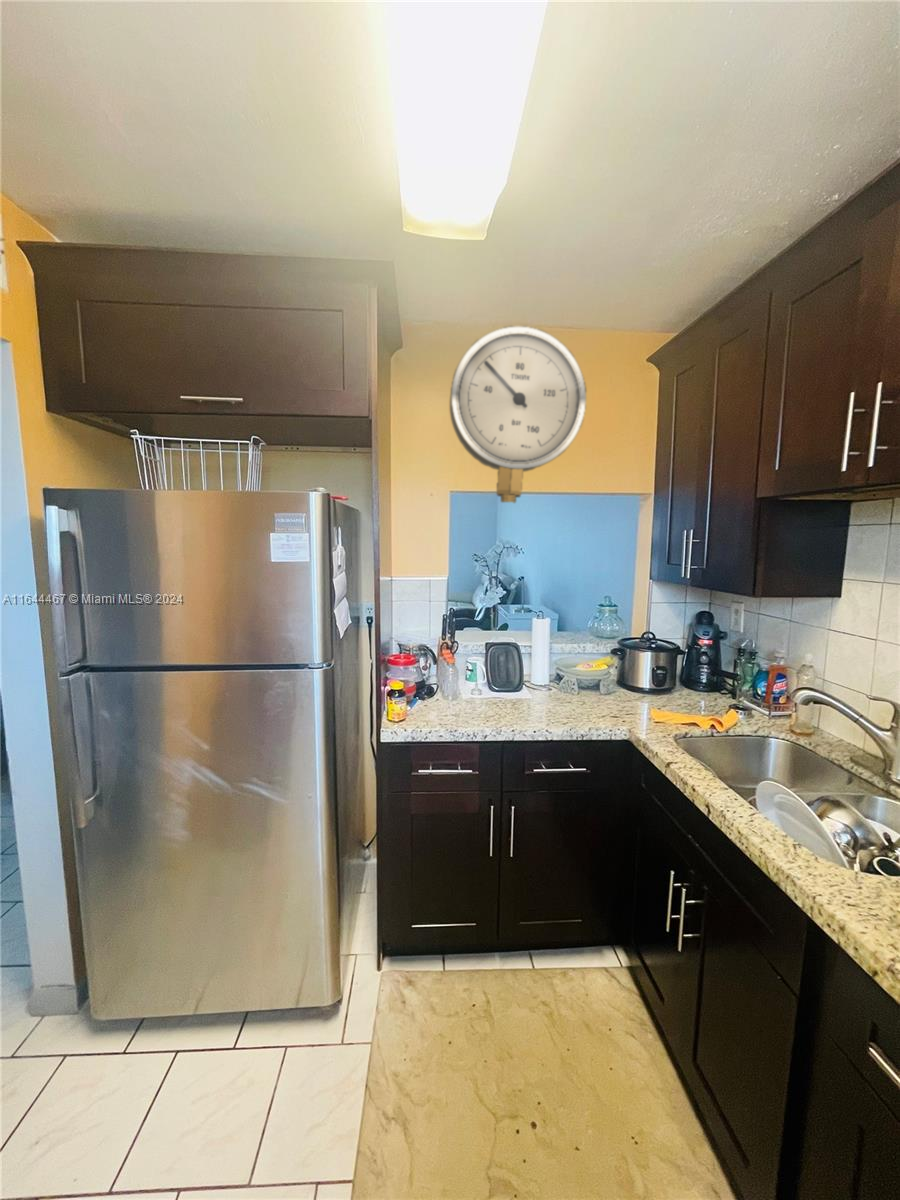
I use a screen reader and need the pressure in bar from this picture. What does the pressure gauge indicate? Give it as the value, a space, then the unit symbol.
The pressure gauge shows 55 bar
